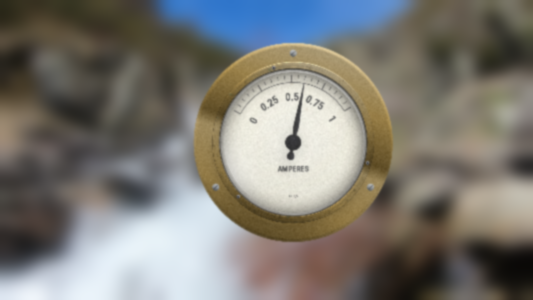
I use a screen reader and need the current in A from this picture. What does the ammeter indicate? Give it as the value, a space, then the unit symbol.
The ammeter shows 0.6 A
